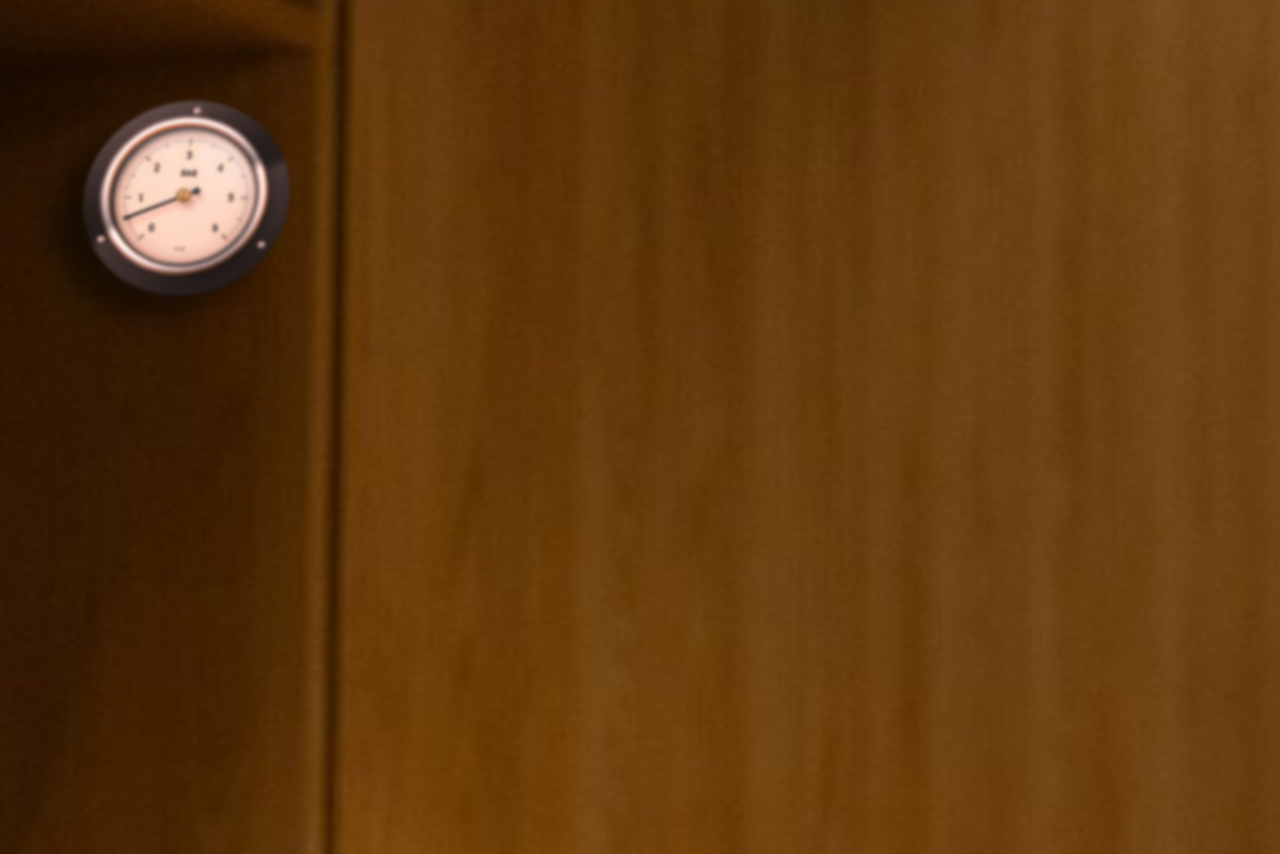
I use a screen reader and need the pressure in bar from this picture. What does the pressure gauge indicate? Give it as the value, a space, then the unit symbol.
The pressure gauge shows 0.5 bar
